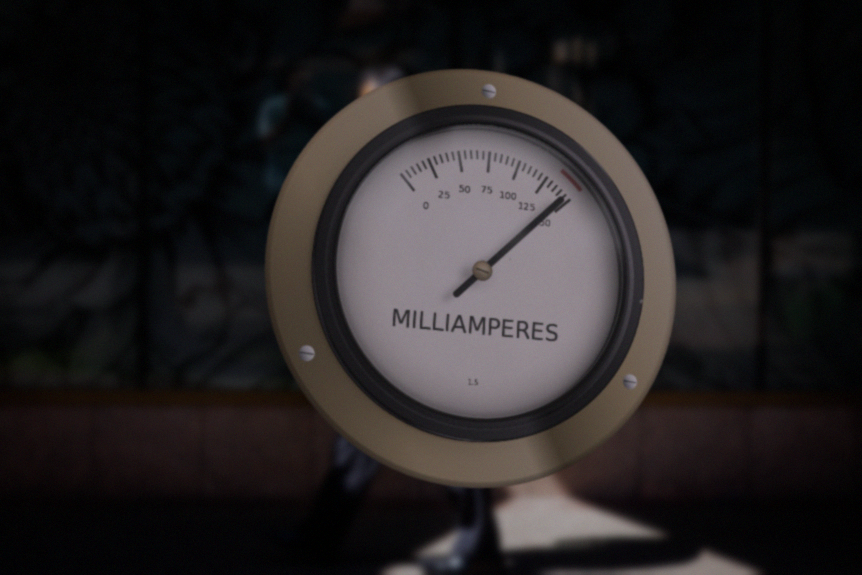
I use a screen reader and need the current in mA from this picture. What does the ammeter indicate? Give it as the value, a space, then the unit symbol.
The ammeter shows 145 mA
